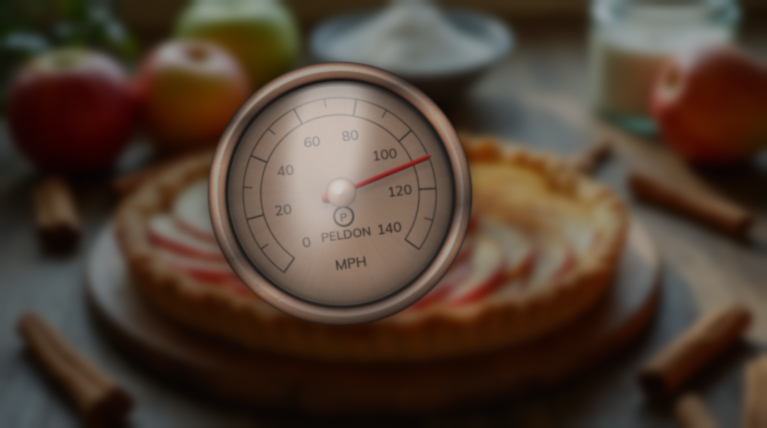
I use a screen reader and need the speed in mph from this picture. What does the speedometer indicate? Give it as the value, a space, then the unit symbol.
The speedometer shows 110 mph
